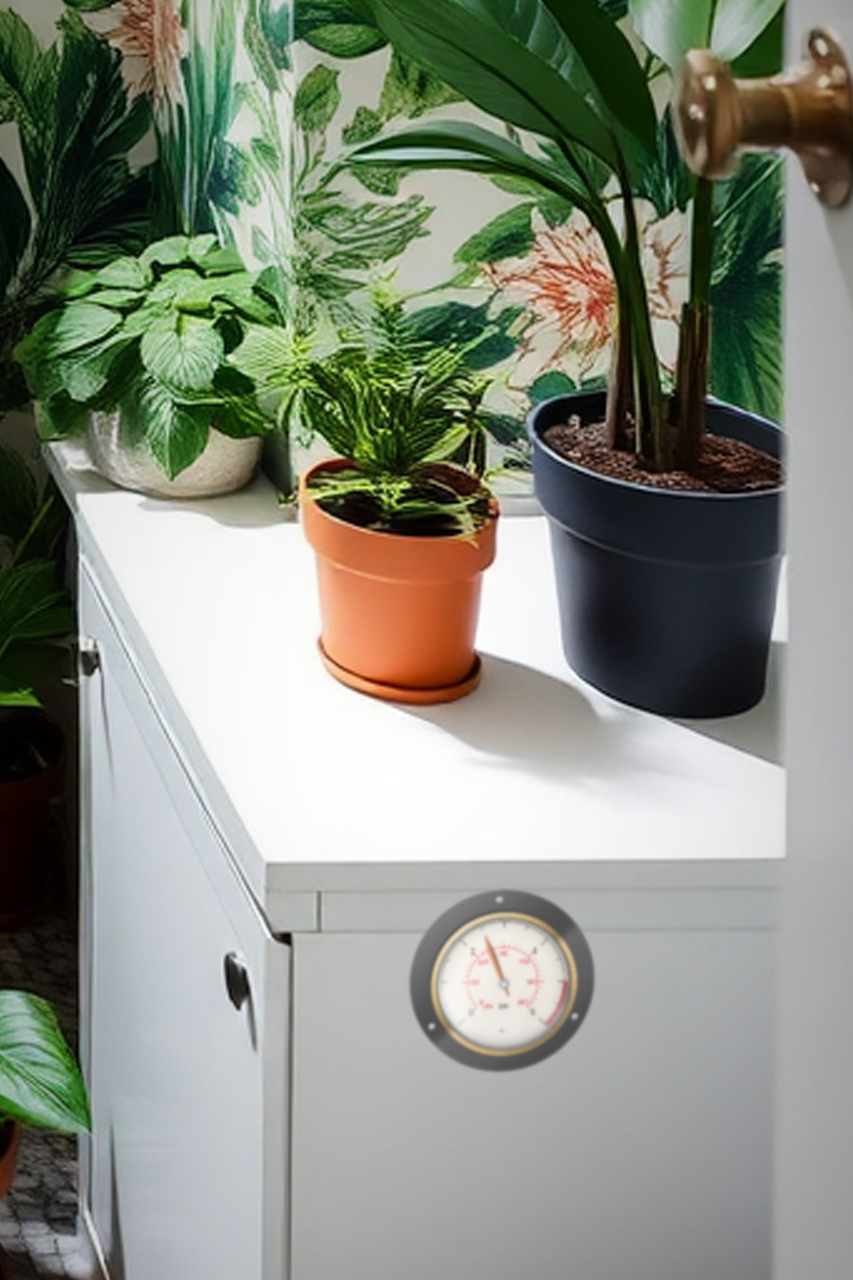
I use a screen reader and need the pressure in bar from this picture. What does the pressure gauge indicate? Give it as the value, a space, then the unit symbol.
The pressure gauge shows 2.5 bar
